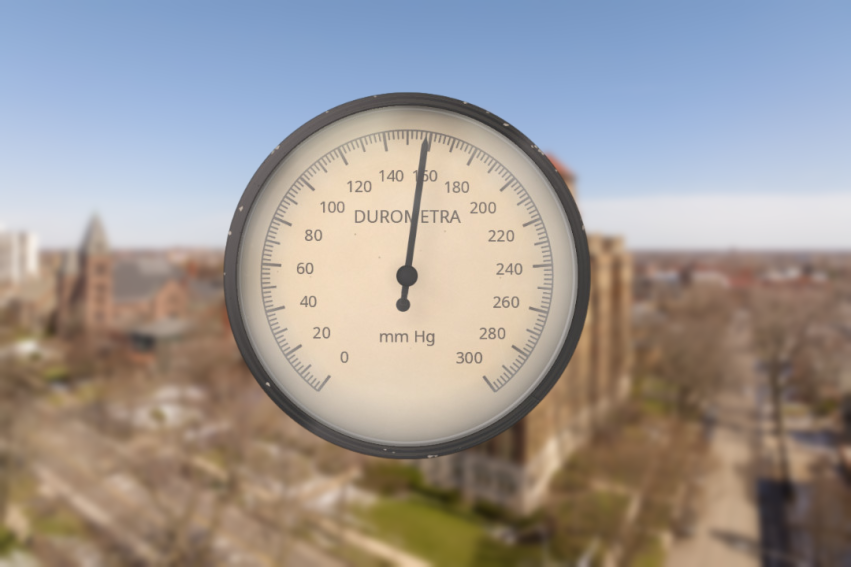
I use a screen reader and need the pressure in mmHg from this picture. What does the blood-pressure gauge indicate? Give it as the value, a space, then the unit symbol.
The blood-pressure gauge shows 158 mmHg
